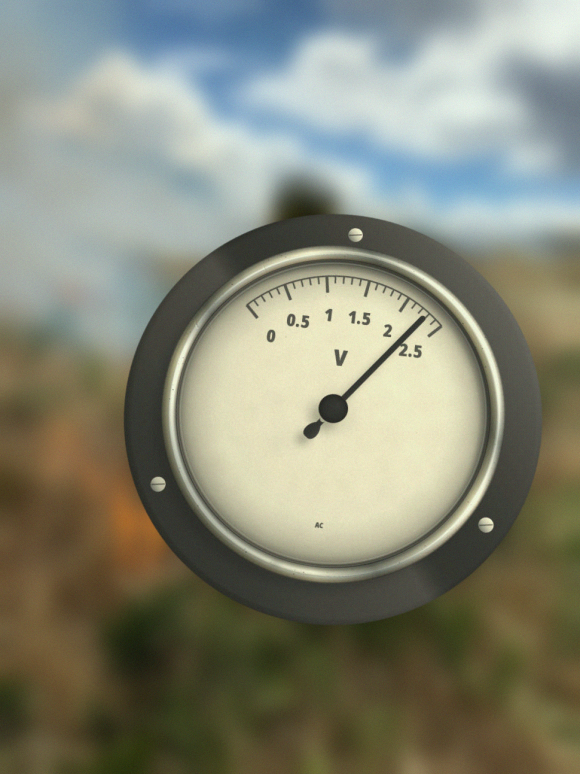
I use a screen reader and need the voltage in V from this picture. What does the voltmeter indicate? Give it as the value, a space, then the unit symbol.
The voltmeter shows 2.3 V
